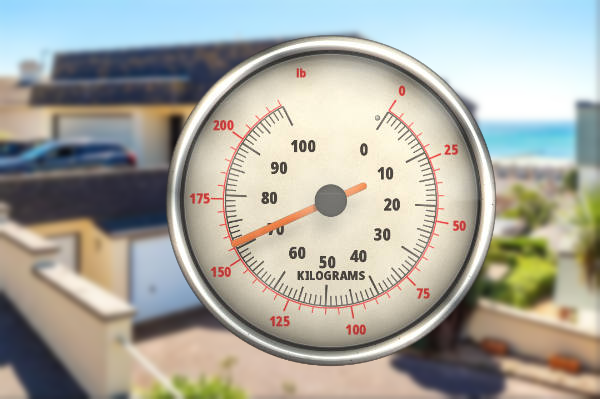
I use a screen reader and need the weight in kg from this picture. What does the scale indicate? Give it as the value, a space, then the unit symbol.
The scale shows 71 kg
